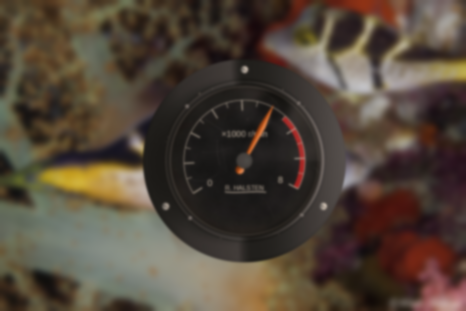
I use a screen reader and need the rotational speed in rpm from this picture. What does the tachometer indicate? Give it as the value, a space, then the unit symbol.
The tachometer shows 5000 rpm
